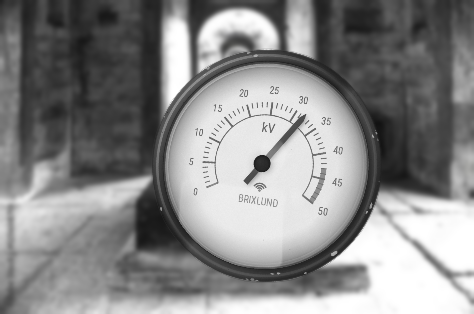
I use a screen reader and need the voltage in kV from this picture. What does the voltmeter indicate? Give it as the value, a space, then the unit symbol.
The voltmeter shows 32 kV
